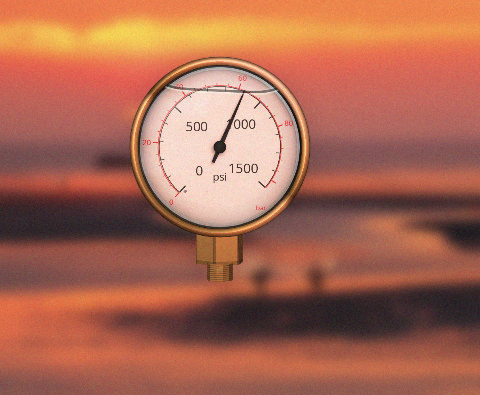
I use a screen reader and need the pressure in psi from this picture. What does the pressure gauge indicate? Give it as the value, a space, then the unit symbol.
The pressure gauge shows 900 psi
